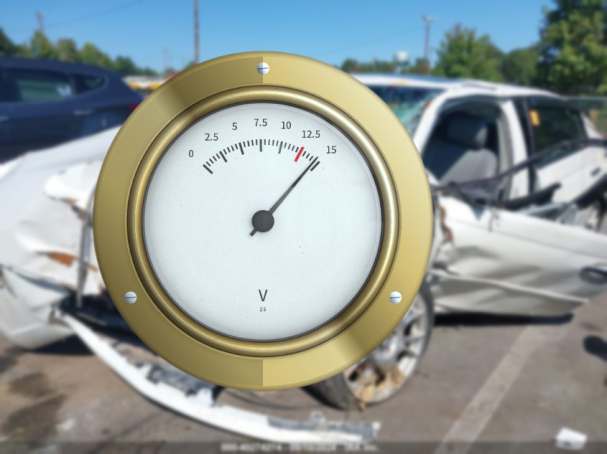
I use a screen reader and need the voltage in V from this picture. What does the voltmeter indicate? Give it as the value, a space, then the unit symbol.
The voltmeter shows 14.5 V
